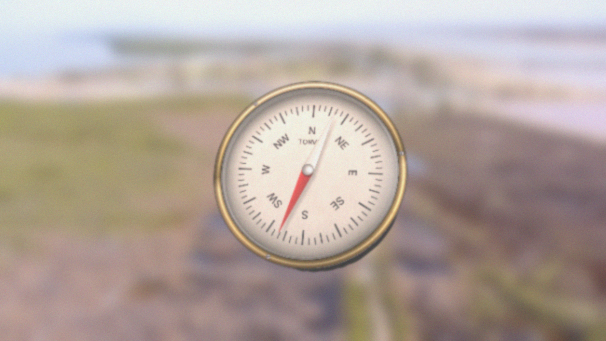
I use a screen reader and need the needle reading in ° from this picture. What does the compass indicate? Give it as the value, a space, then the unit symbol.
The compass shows 200 °
